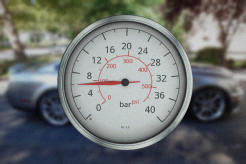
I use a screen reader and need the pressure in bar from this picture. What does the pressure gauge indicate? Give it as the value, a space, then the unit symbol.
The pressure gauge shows 6 bar
